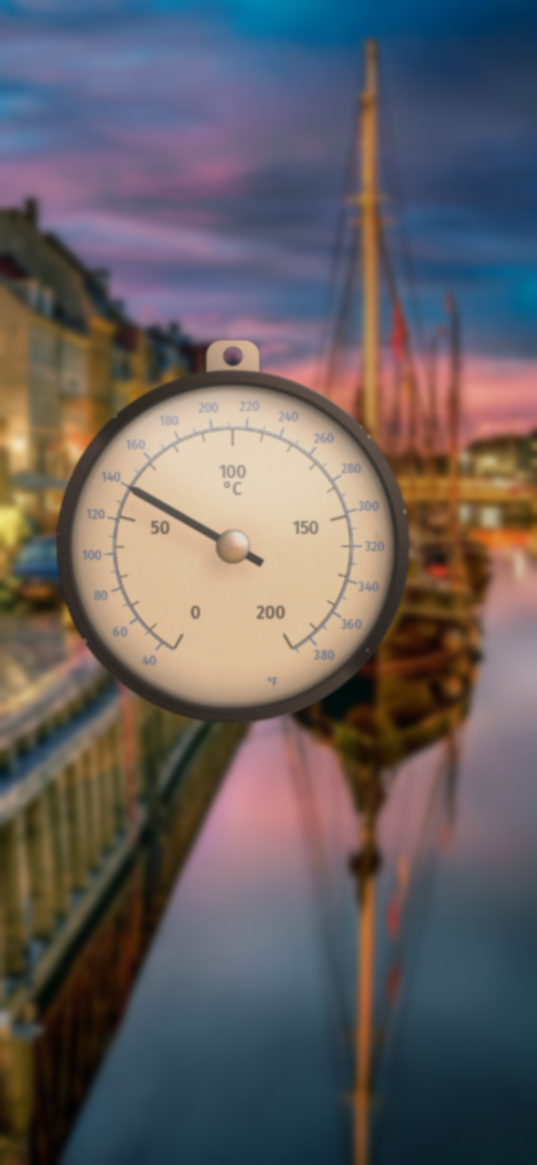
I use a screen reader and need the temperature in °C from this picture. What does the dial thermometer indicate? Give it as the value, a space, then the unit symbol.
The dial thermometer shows 60 °C
